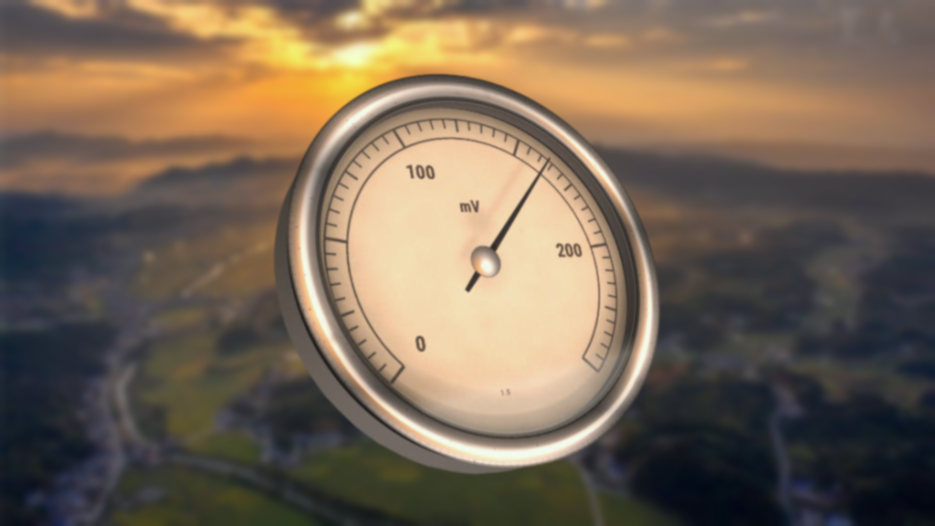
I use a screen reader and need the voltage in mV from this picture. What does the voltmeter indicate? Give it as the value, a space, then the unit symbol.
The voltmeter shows 162.5 mV
